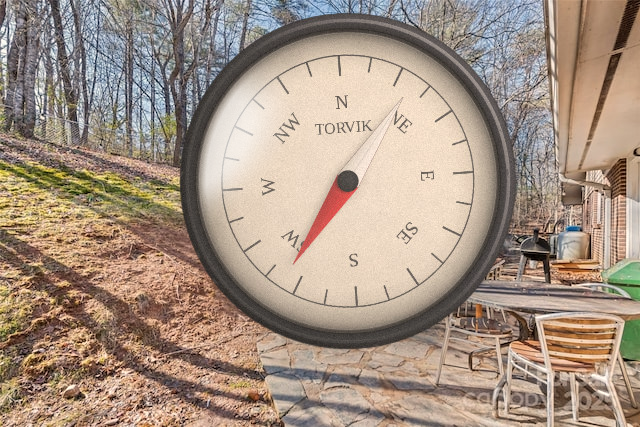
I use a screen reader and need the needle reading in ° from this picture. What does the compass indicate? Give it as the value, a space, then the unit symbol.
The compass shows 217.5 °
